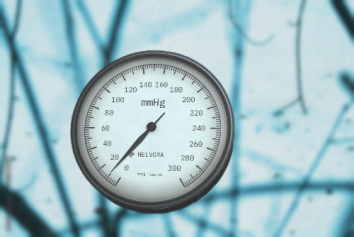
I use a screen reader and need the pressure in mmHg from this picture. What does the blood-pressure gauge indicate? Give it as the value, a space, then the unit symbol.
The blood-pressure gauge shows 10 mmHg
